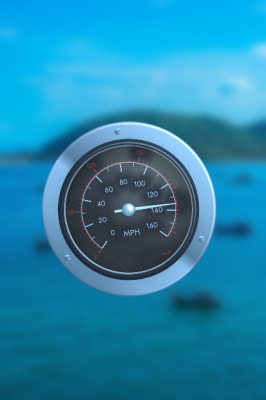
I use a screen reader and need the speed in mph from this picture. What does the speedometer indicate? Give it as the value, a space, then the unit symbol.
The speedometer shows 135 mph
